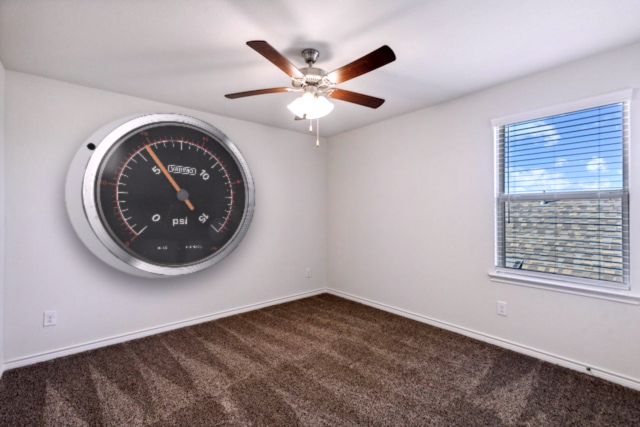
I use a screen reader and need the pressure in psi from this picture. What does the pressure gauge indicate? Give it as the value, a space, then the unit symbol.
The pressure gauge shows 5.5 psi
